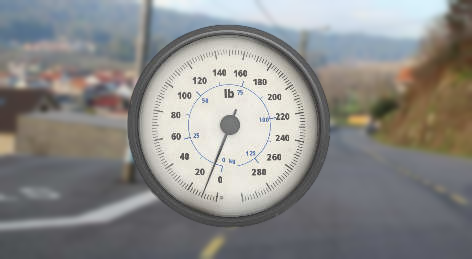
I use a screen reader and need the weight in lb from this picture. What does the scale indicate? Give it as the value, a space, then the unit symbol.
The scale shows 10 lb
